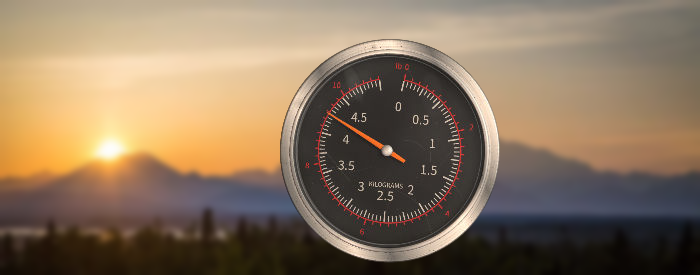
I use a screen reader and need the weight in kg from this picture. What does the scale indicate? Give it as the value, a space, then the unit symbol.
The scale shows 4.25 kg
